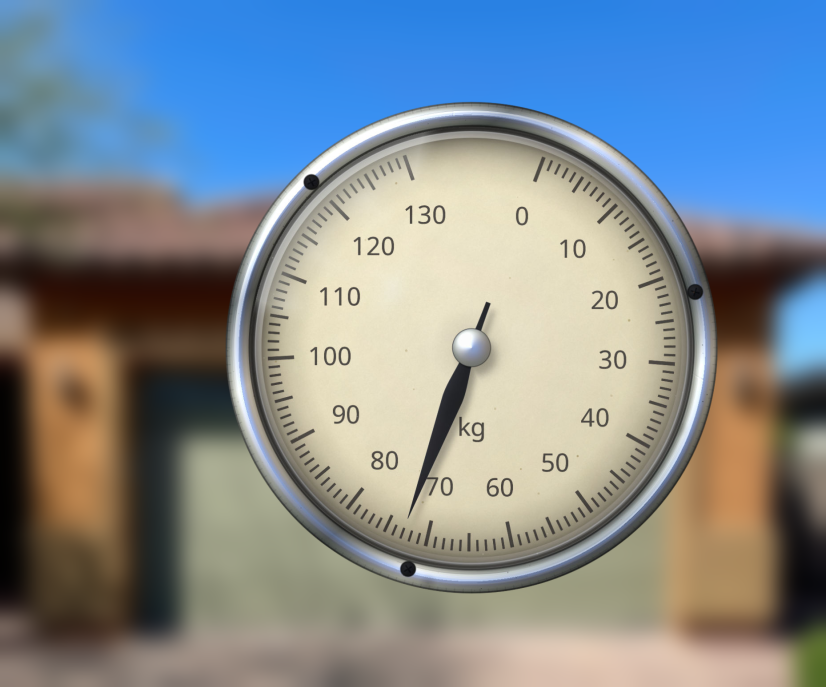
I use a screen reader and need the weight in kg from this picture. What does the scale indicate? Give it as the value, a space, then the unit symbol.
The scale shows 73 kg
